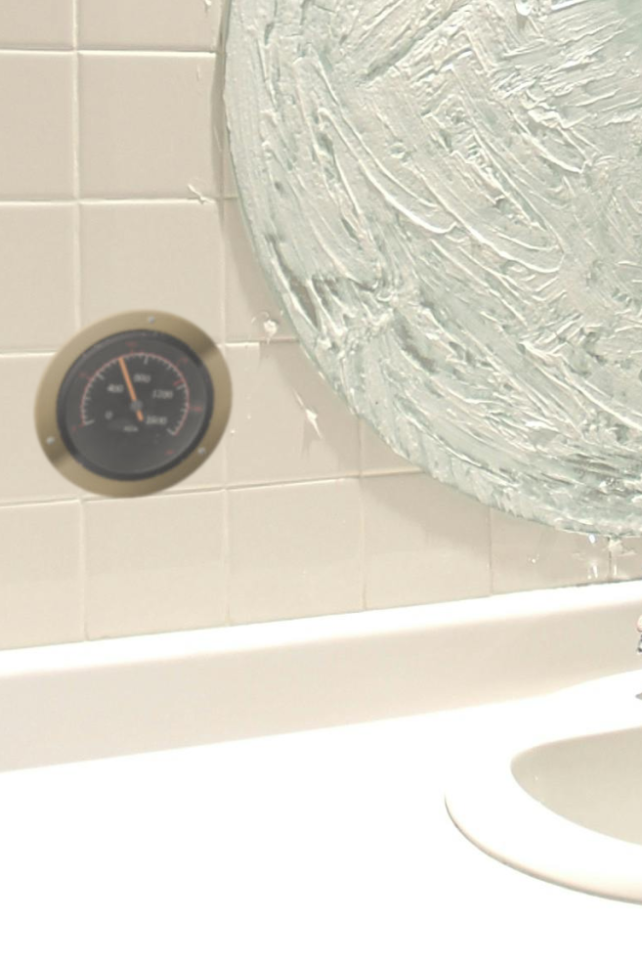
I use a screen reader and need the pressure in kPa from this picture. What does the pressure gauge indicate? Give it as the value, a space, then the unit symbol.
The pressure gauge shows 600 kPa
